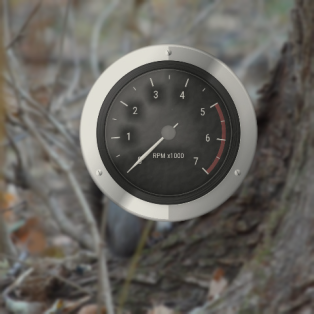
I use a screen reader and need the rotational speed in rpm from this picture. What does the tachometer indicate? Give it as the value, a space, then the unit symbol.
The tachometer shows 0 rpm
